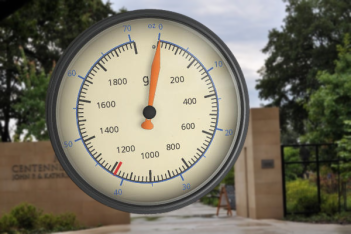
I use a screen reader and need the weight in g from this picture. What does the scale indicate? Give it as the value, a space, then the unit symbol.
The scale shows 0 g
